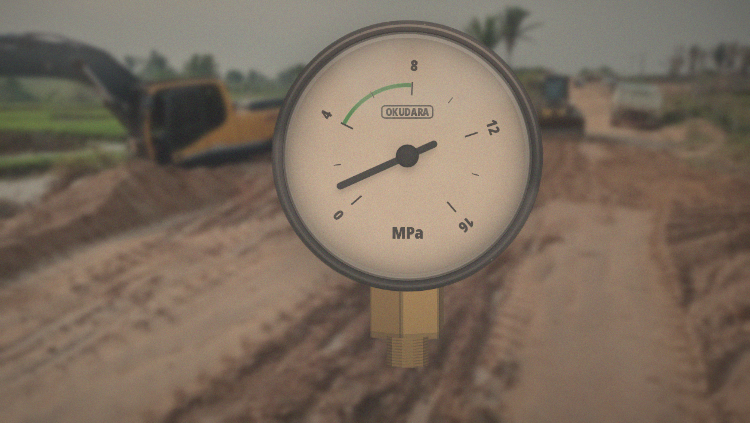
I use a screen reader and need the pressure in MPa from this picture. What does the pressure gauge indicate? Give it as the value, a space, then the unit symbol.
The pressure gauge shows 1 MPa
